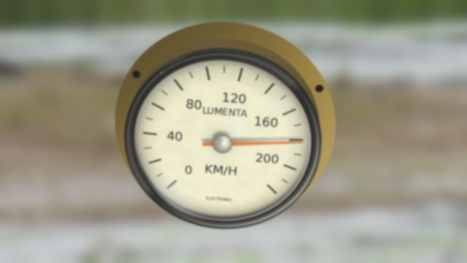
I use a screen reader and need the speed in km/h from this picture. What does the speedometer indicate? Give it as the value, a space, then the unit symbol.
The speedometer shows 180 km/h
